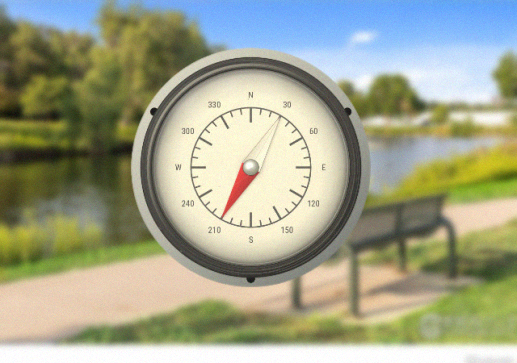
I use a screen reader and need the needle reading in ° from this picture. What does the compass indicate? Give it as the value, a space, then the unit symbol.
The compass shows 210 °
